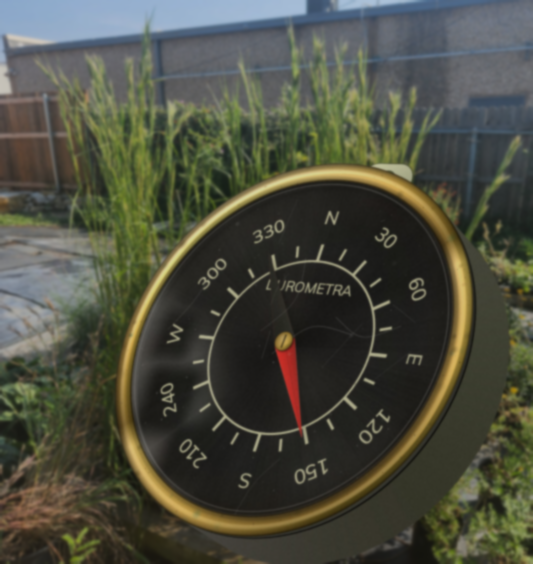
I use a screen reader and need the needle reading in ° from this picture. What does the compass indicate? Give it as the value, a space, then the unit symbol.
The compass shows 150 °
